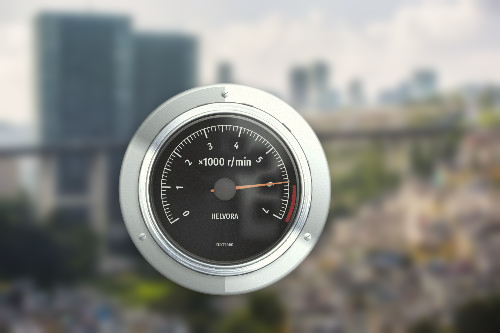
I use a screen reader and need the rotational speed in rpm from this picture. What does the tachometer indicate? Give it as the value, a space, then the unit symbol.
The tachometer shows 6000 rpm
